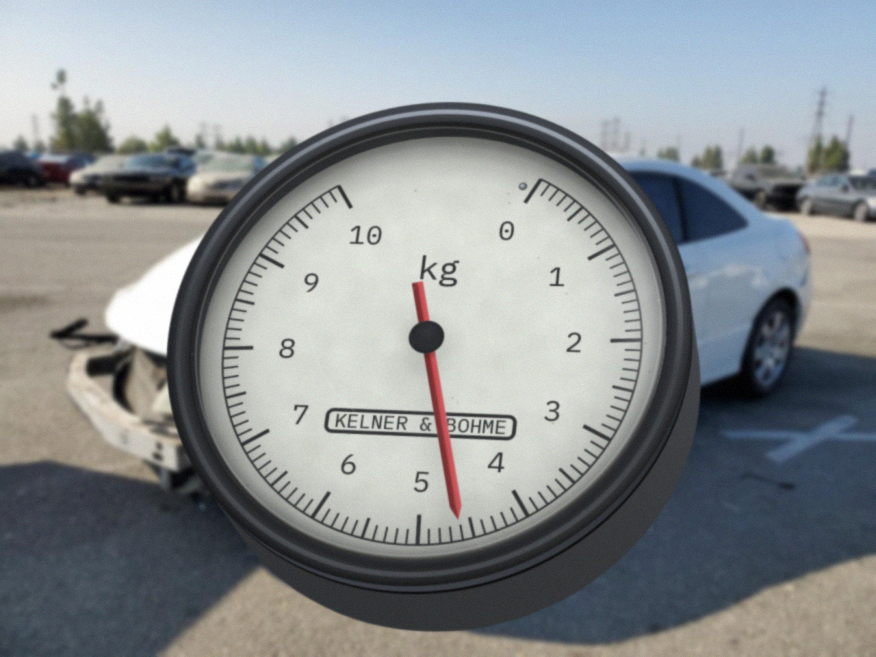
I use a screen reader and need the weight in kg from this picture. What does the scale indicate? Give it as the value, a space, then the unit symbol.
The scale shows 4.6 kg
